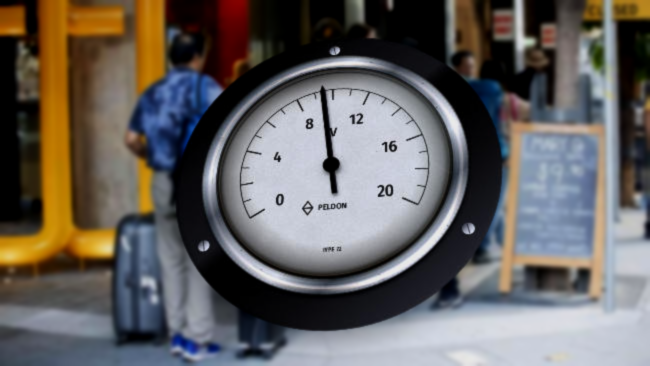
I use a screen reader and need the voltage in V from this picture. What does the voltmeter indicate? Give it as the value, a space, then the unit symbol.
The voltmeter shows 9.5 V
